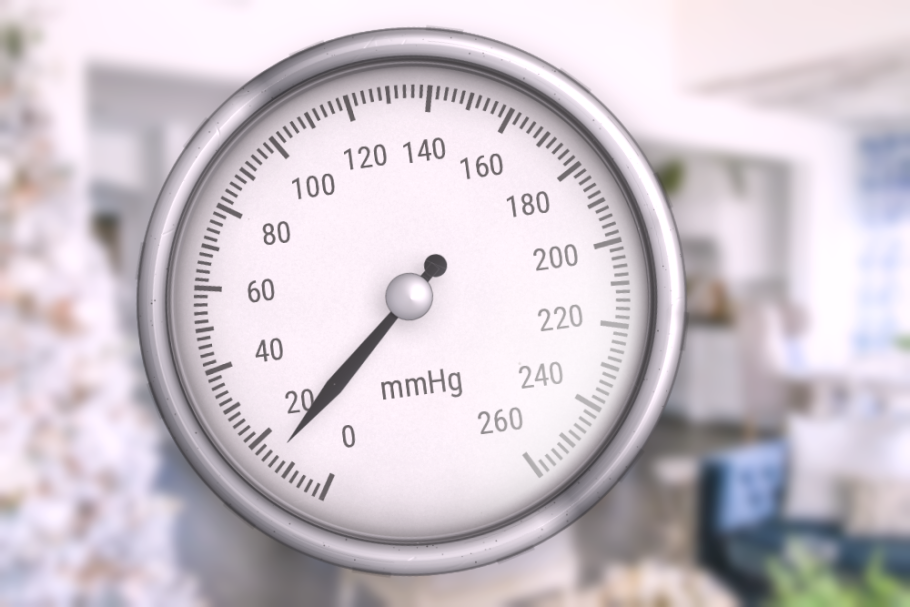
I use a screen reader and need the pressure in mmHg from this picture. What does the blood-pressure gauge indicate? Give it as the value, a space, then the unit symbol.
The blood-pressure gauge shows 14 mmHg
